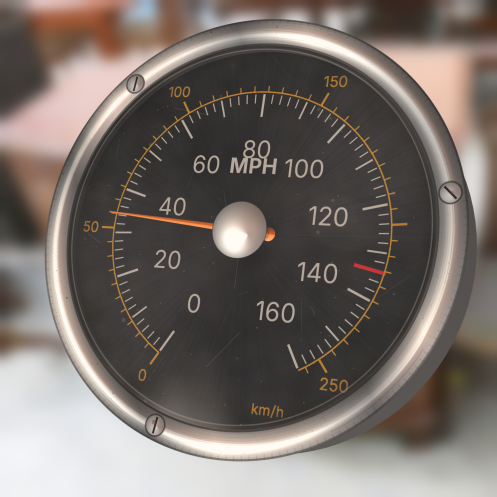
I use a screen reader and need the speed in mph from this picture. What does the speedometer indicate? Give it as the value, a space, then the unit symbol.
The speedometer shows 34 mph
